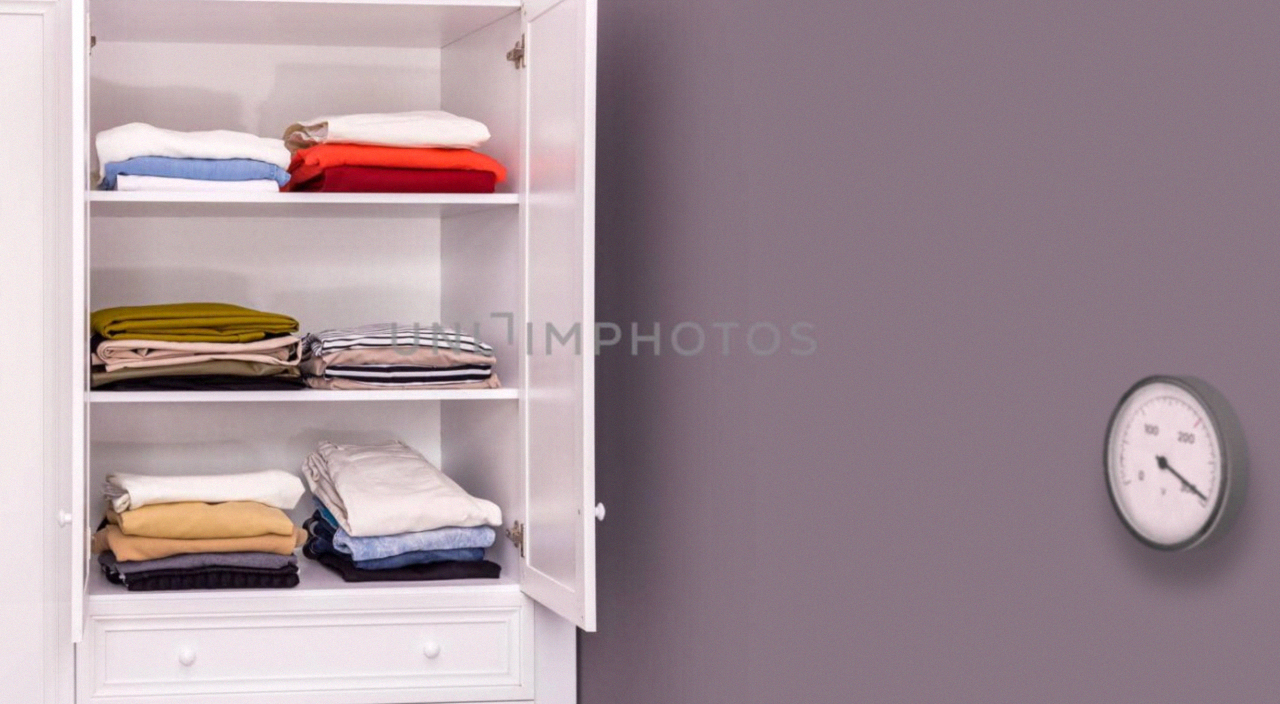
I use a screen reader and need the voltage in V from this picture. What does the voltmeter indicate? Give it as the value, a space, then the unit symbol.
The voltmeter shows 290 V
